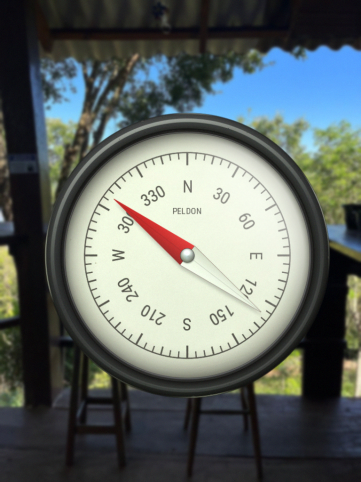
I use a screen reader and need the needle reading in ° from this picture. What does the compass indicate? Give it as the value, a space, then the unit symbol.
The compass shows 307.5 °
